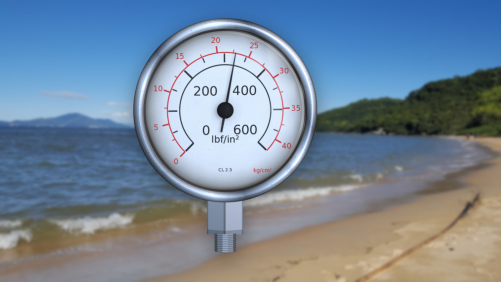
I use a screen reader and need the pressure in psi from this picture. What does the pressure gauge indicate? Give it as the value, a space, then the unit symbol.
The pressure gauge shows 325 psi
